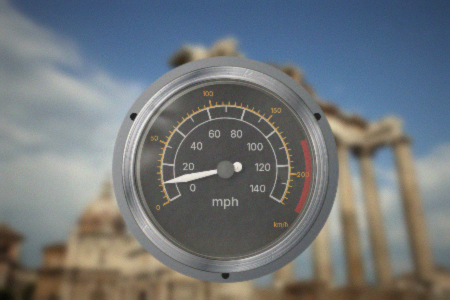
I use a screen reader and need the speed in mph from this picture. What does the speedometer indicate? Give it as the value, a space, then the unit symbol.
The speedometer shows 10 mph
